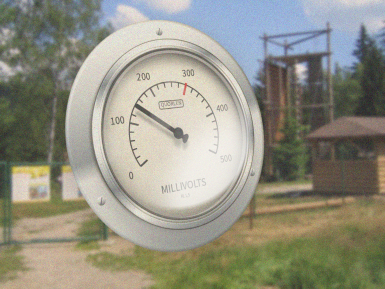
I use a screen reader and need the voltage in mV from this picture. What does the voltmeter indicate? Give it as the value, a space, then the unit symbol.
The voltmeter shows 140 mV
